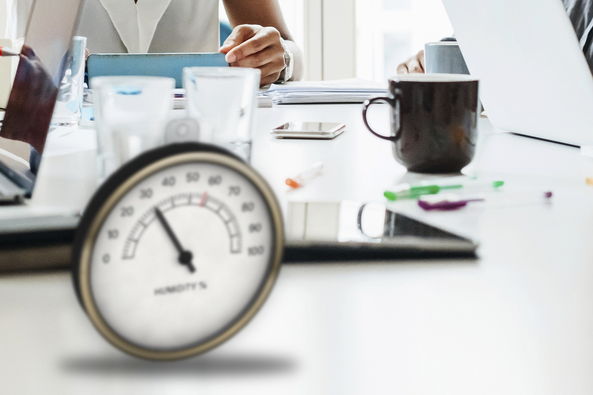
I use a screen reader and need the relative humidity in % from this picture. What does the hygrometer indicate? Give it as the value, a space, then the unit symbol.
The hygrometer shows 30 %
